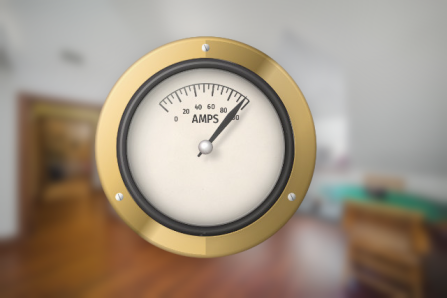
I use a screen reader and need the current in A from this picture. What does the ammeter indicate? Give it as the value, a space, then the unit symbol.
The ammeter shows 95 A
